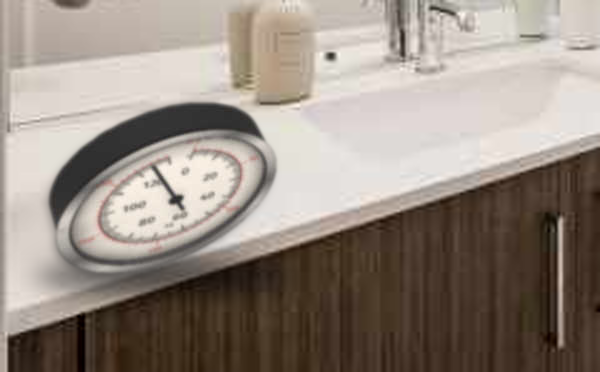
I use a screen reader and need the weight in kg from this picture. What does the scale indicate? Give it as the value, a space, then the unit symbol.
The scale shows 125 kg
